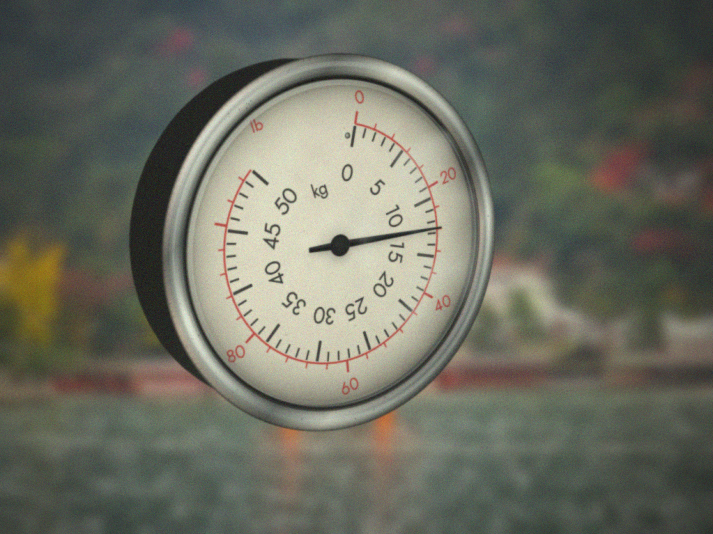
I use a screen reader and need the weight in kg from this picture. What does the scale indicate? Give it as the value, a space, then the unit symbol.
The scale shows 12.5 kg
